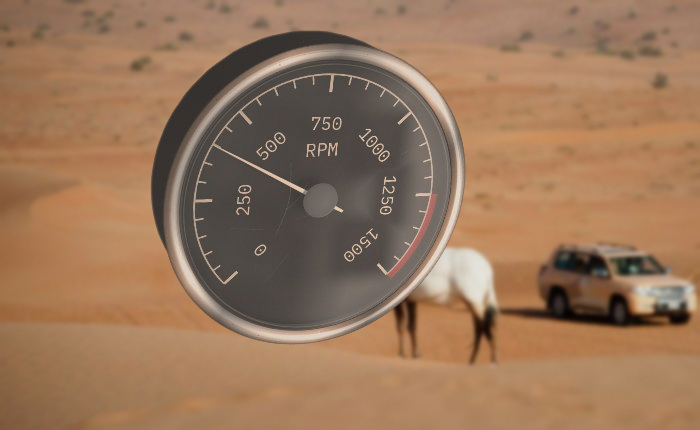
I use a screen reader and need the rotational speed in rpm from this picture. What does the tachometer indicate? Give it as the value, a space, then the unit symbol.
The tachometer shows 400 rpm
